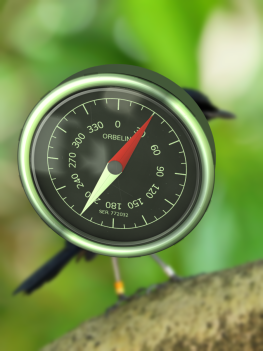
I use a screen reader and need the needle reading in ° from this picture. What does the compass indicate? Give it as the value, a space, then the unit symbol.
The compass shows 30 °
